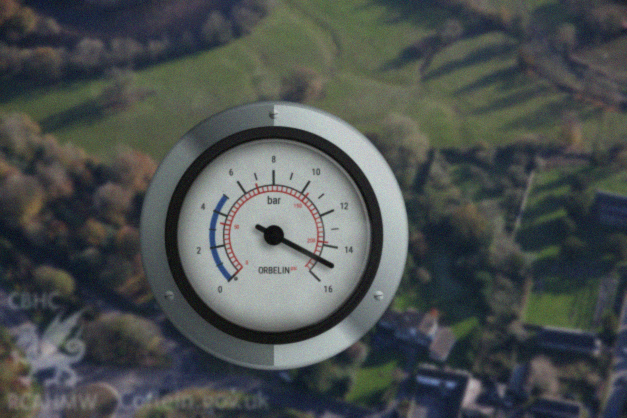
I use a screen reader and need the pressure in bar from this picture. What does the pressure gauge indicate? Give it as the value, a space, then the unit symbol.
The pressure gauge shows 15 bar
